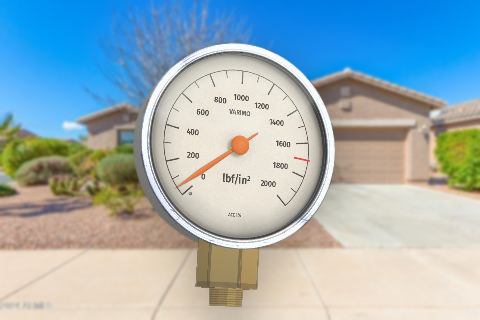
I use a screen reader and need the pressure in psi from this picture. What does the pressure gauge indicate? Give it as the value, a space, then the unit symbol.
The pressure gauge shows 50 psi
